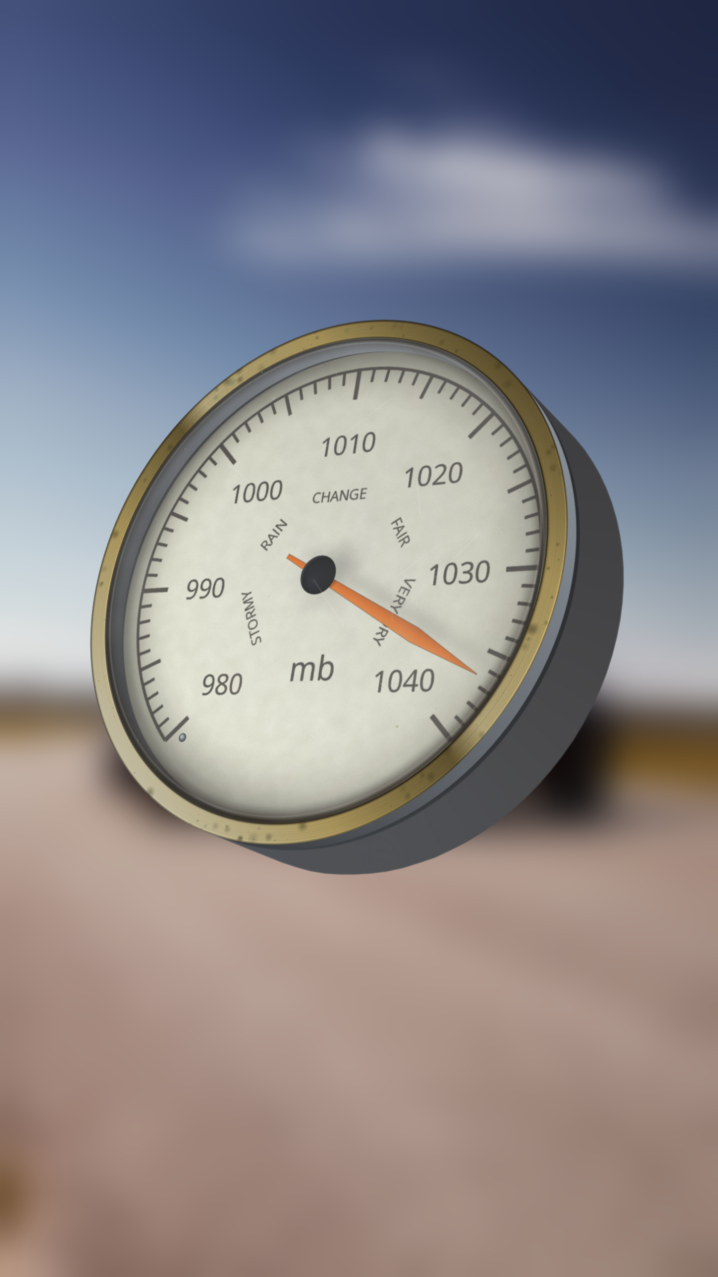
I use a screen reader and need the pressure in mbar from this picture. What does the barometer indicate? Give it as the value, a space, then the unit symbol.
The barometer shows 1036.5 mbar
